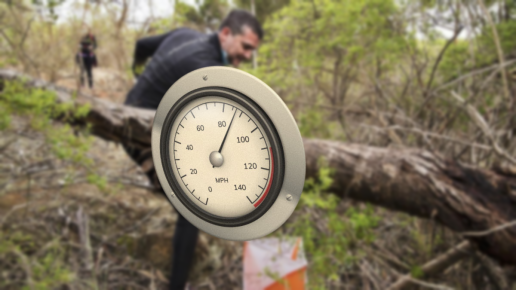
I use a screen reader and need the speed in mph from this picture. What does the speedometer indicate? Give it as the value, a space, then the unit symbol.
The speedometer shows 87.5 mph
